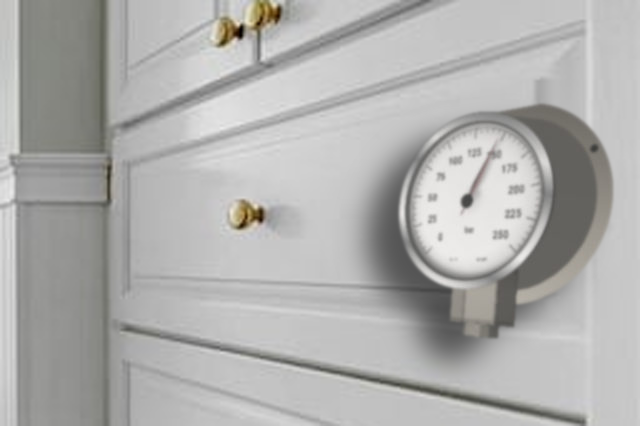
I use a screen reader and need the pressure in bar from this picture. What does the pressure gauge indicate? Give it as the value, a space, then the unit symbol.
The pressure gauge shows 150 bar
